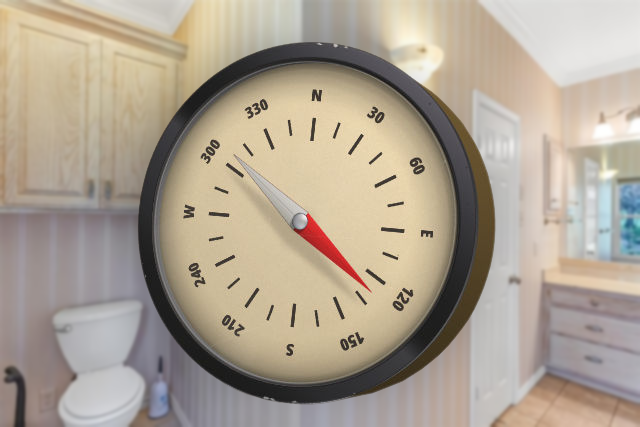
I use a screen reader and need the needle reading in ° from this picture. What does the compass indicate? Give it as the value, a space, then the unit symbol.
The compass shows 127.5 °
